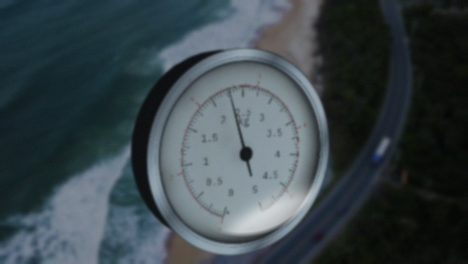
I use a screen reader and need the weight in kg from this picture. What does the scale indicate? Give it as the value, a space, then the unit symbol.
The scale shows 2.25 kg
